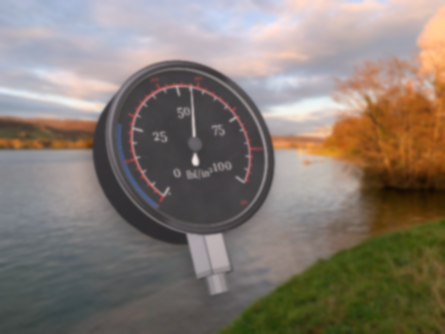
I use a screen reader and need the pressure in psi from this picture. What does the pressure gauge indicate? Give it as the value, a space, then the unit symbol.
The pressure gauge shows 55 psi
